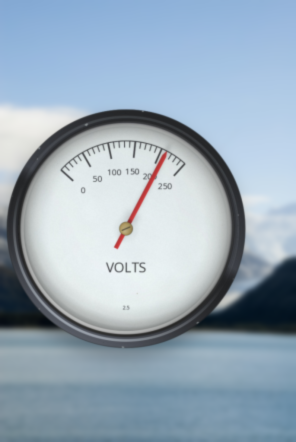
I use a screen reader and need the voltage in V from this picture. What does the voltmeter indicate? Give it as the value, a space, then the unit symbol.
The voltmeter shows 210 V
